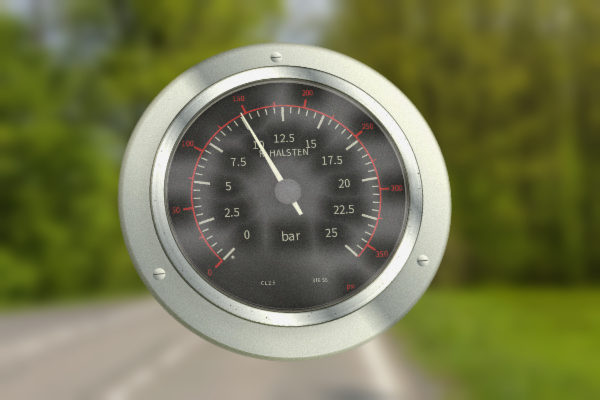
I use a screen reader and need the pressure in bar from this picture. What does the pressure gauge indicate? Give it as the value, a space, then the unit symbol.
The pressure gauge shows 10 bar
